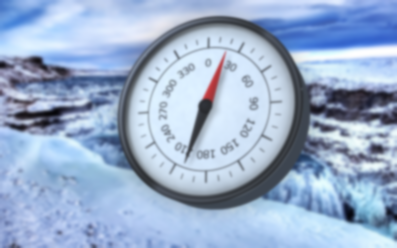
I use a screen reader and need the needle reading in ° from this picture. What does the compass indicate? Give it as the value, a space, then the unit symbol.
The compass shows 20 °
